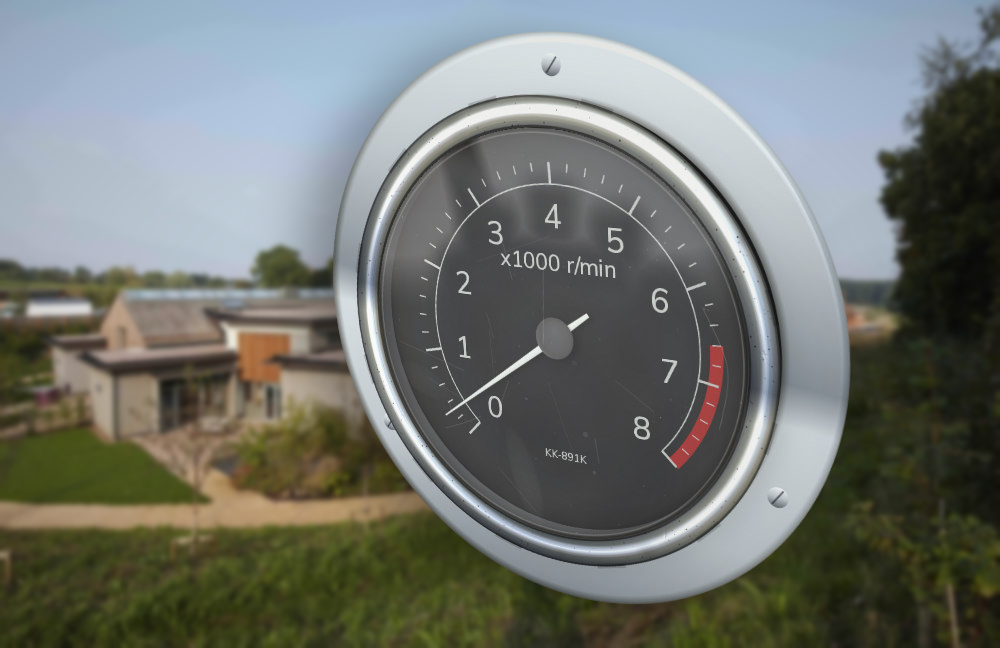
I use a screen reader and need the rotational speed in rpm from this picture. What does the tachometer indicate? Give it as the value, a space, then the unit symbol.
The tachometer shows 300 rpm
